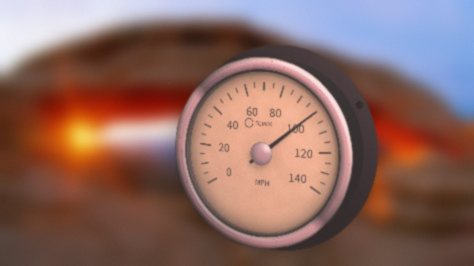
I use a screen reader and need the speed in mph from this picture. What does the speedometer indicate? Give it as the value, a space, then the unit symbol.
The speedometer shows 100 mph
